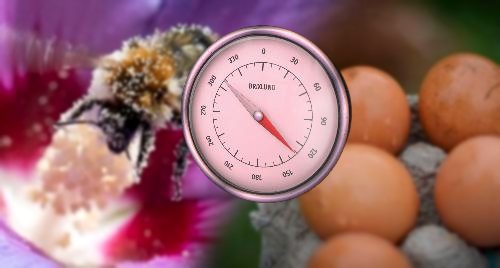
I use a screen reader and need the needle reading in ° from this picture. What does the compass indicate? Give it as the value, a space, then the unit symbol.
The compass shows 130 °
